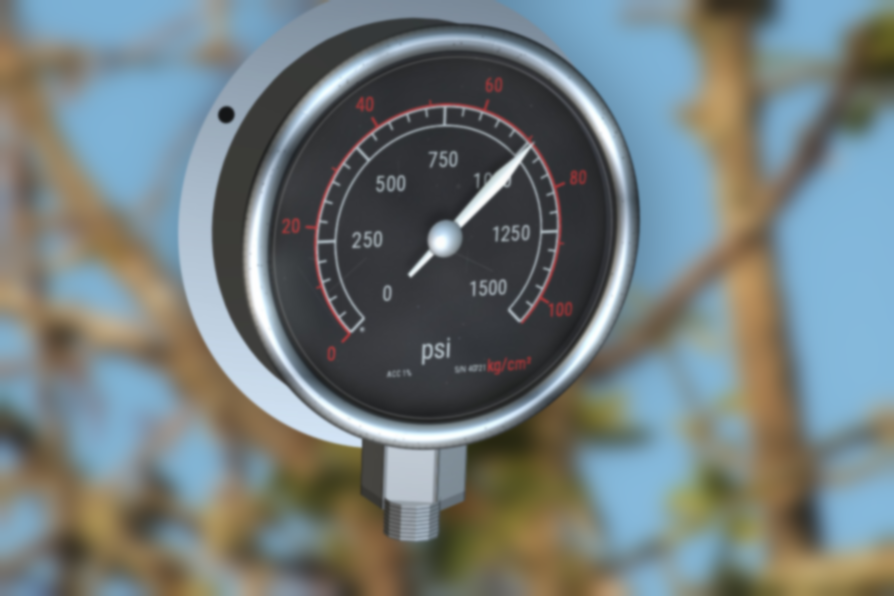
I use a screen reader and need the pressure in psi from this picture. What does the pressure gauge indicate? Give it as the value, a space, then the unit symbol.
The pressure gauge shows 1000 psi
